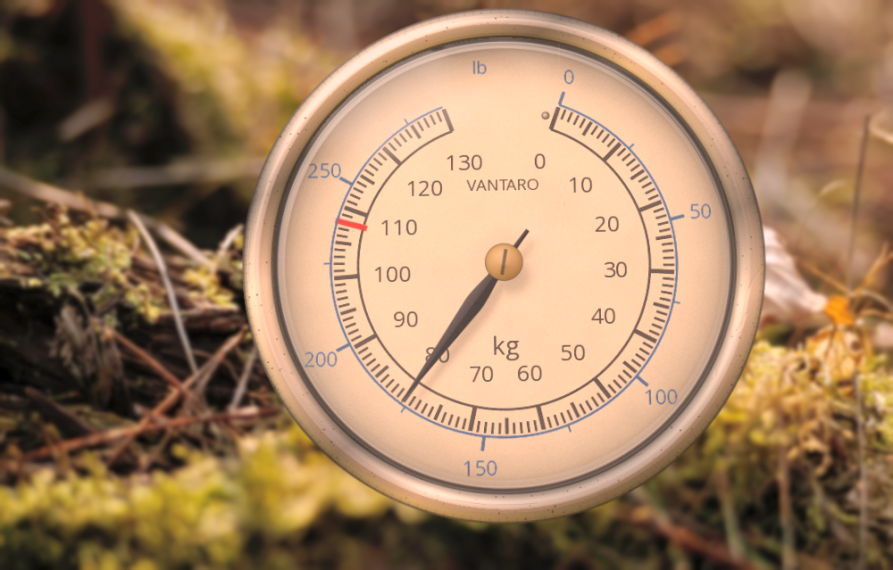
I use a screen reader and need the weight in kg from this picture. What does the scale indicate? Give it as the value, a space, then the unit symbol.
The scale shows 80 kg
